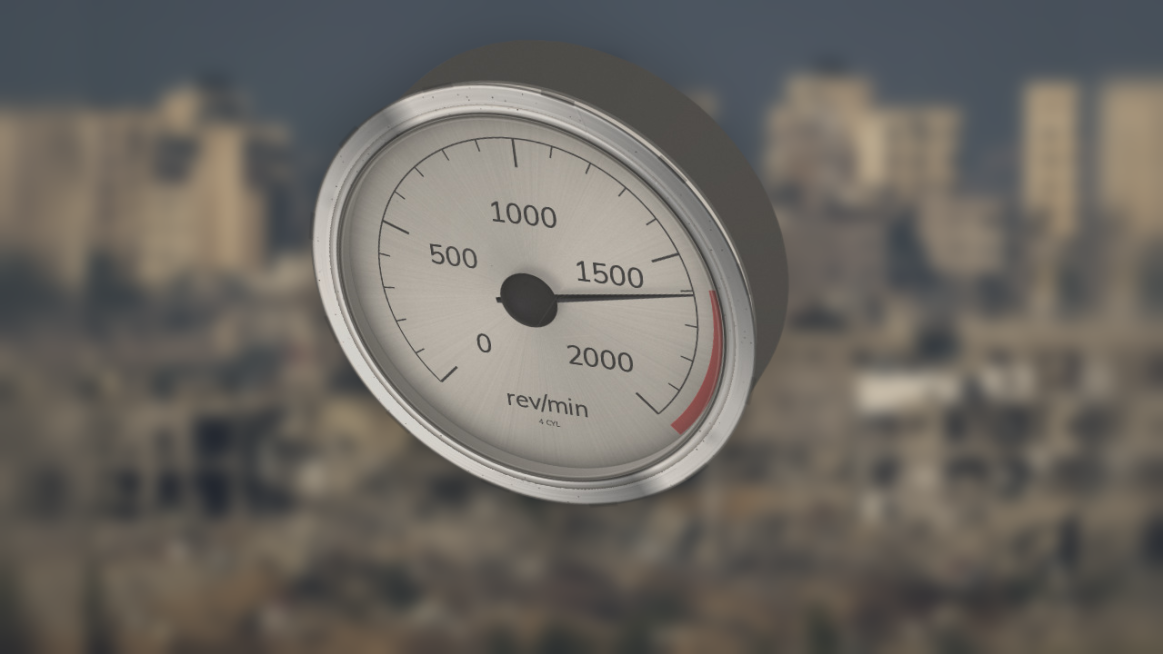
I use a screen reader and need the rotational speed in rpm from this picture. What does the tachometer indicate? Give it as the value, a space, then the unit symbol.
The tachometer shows 1600 rpm
